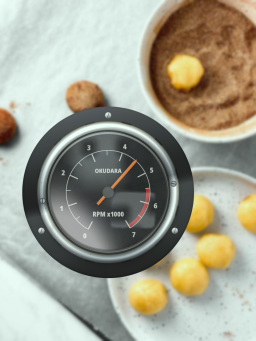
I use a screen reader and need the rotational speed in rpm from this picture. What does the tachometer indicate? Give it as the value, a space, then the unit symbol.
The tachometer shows 4500 rpm
